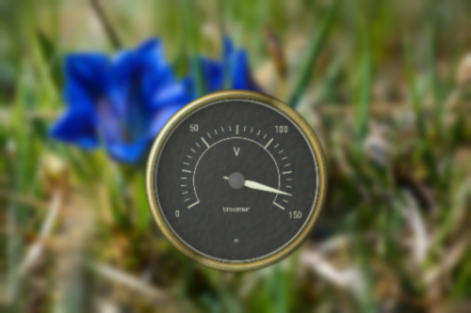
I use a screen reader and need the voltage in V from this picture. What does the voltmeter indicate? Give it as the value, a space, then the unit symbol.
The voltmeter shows 140 V
